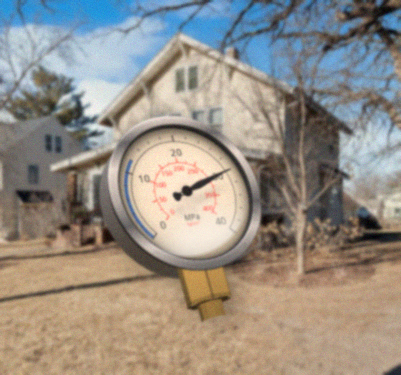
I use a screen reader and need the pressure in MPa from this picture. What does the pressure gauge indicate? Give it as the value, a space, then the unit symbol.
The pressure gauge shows 30 MPa
